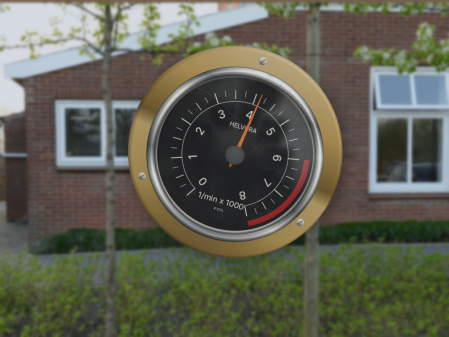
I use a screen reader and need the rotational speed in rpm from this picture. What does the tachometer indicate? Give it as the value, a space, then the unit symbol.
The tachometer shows 4125 rpm
